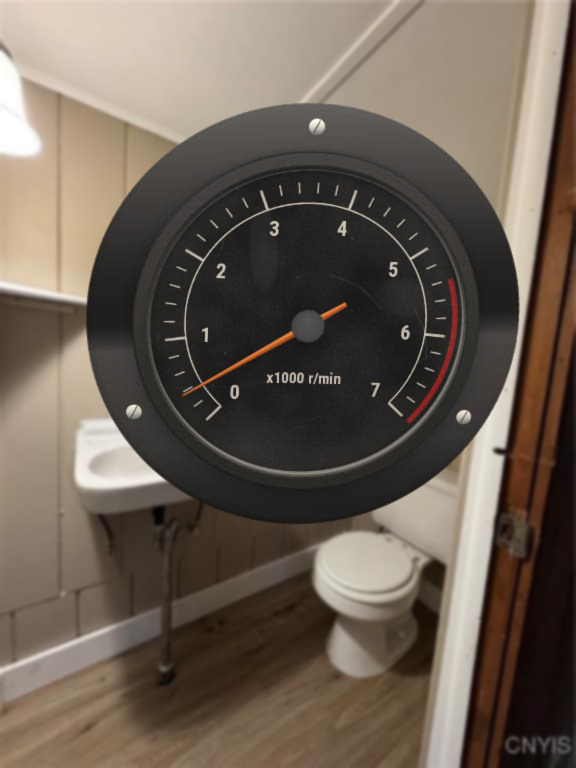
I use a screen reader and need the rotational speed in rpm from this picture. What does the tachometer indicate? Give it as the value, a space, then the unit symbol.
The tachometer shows 400 rpm
